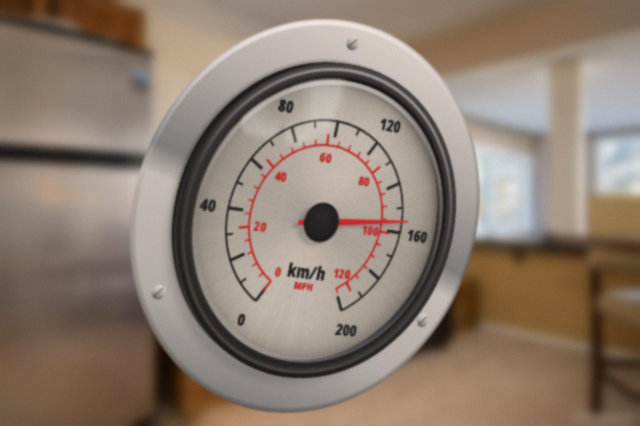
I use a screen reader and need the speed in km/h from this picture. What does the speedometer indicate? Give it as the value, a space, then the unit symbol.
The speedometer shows 155 km/h
